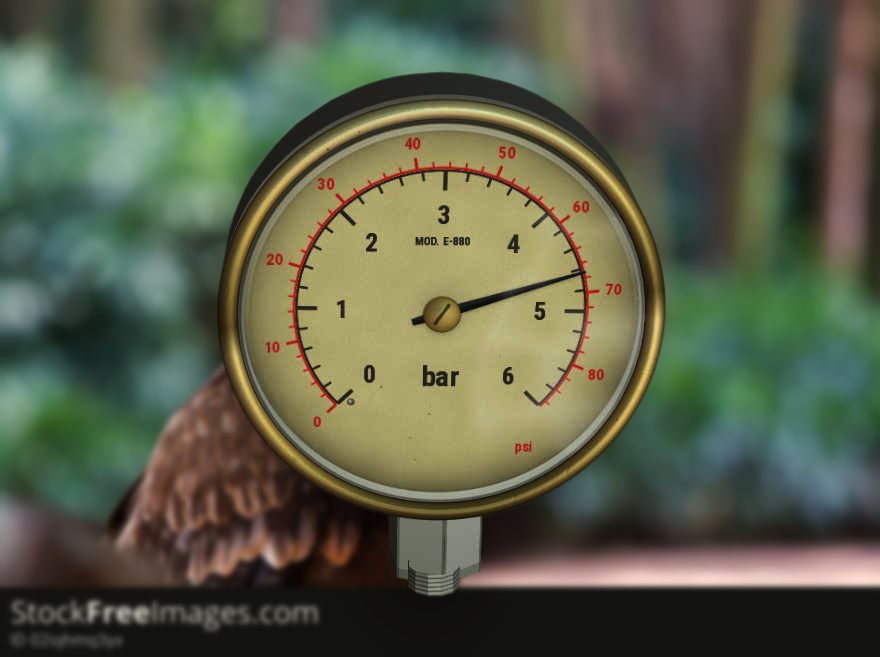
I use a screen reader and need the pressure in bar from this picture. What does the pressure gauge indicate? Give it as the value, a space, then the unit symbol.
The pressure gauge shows 4.6 bar
